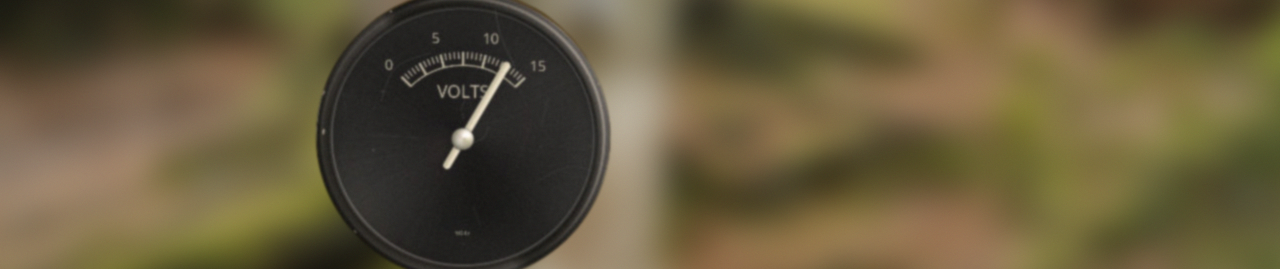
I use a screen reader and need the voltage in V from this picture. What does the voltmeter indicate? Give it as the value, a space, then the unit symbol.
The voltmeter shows 12.5 V
